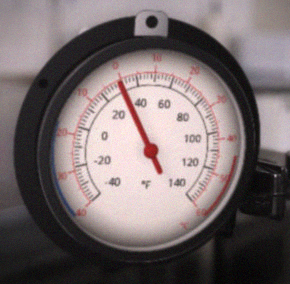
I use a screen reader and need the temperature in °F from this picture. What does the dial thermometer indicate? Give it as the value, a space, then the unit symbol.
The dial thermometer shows 30 °F
